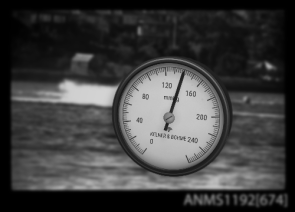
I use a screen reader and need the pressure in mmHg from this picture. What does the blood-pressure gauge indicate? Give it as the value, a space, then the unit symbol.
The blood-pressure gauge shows 140 mmHg
